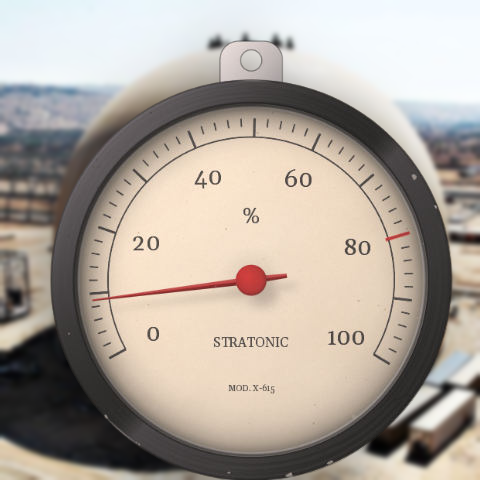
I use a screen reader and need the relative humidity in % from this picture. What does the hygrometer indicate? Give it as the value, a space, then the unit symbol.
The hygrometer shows 9 %
